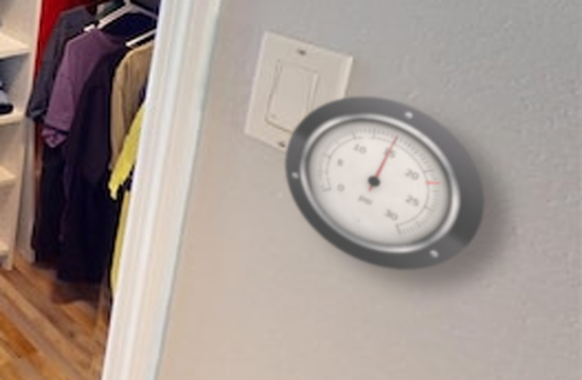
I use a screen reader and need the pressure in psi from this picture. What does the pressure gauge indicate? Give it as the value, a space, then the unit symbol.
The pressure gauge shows 15 psi
